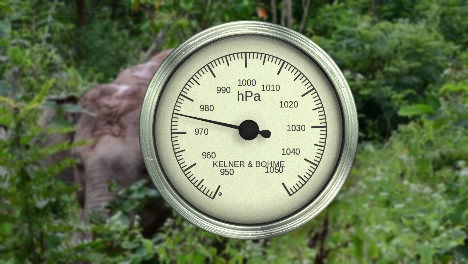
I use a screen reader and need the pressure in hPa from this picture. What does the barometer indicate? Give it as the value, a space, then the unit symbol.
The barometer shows 975 hPa
